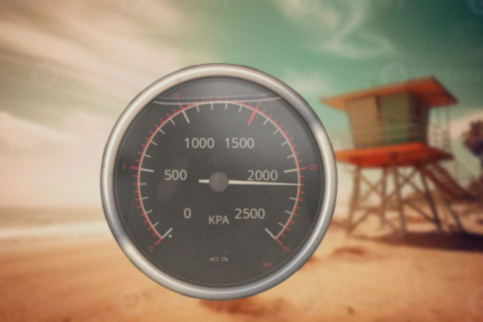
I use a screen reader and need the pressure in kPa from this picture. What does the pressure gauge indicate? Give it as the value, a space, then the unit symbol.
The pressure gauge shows 2100 kPa
